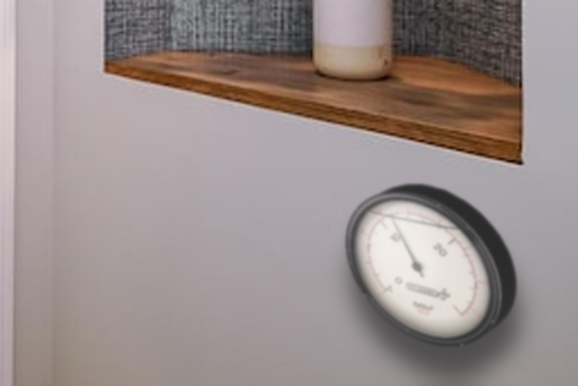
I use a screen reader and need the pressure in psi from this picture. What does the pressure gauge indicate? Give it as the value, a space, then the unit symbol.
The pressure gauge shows 12 psi
